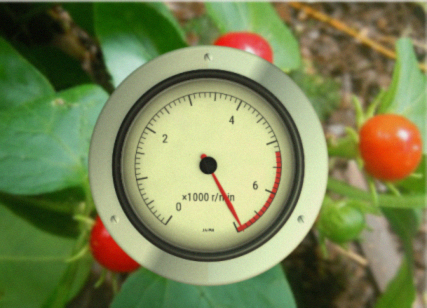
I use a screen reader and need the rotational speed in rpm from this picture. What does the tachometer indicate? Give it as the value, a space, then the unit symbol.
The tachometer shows 6900 rpm
